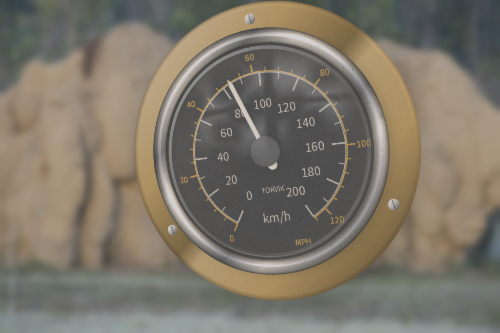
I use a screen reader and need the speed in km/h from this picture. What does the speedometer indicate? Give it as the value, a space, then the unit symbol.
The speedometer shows 85 km/h
